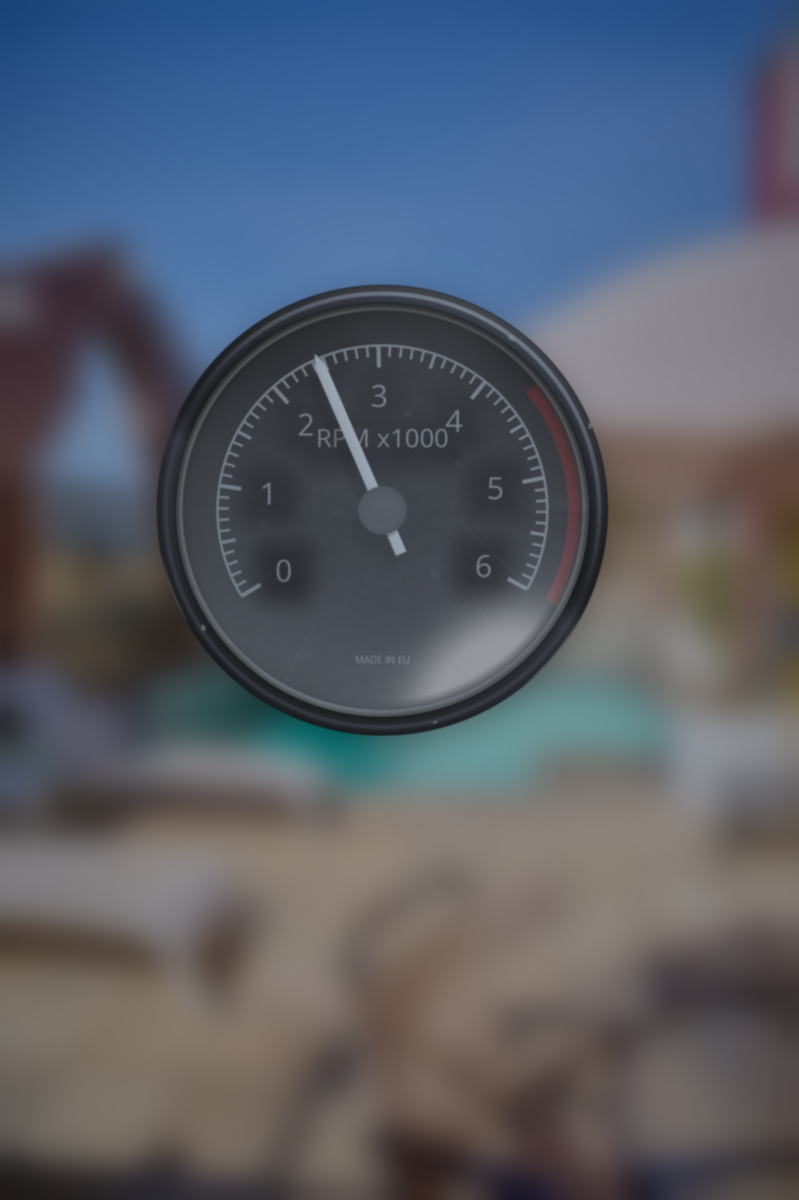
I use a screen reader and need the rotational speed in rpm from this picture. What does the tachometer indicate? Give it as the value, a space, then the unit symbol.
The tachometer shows 2450 rpm
